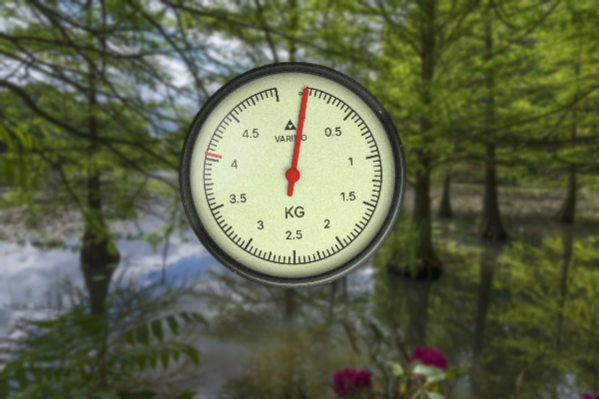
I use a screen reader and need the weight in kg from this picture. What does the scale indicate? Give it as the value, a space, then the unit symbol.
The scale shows 0 kg
